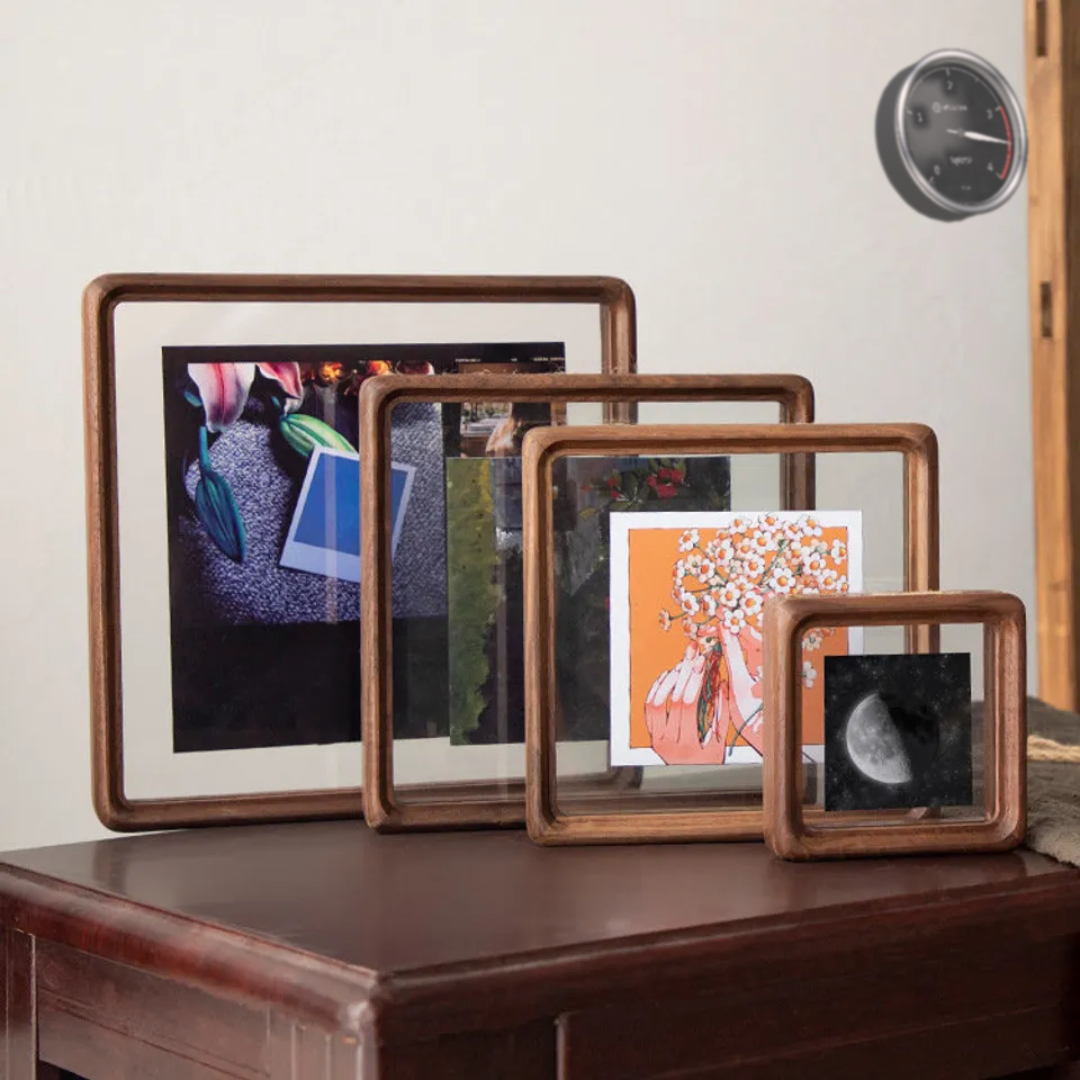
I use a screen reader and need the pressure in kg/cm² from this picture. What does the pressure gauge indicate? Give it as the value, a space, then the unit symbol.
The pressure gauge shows 3.5 kg/cm²
